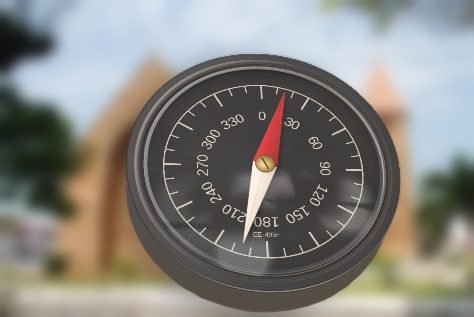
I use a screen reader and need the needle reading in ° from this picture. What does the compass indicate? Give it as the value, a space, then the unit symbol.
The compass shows 15 °
